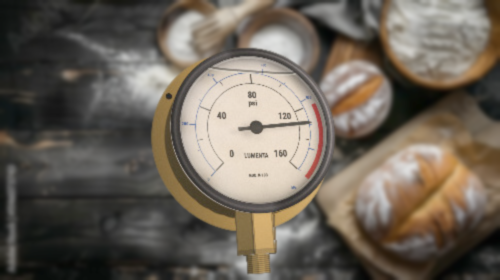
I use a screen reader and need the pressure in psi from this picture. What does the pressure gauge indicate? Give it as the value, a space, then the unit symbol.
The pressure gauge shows 130 psi
